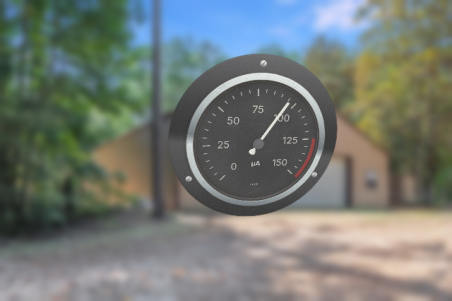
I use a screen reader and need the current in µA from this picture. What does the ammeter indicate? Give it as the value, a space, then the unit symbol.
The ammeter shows 95 µA
